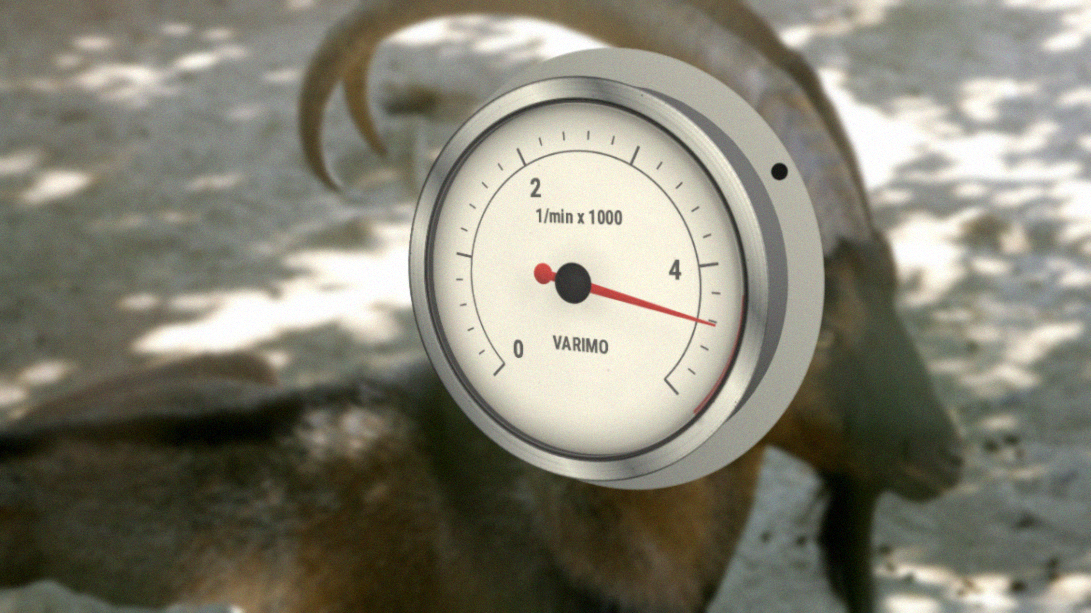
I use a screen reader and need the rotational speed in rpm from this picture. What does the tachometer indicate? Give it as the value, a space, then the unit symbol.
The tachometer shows 4400 rpm
